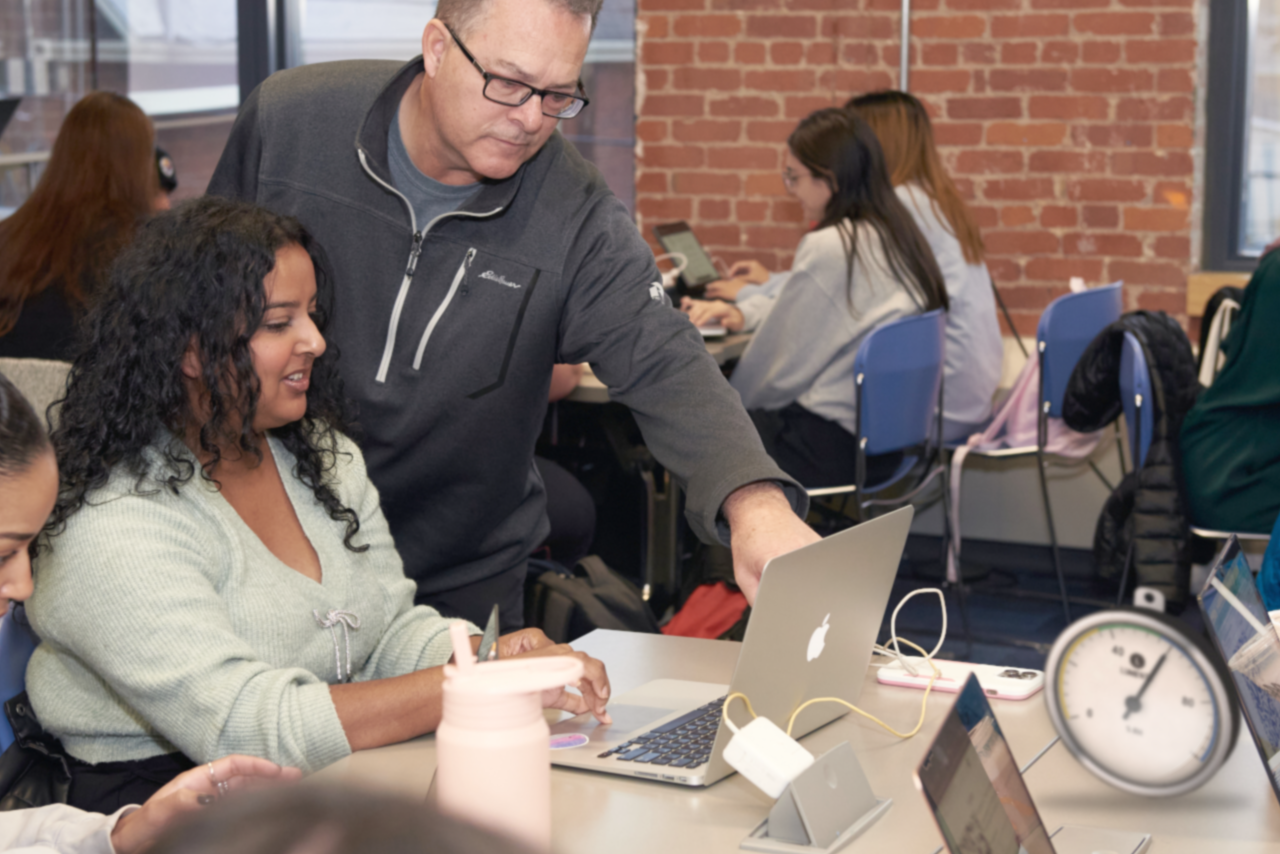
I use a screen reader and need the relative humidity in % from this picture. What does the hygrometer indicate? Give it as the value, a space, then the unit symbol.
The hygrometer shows 60 %
